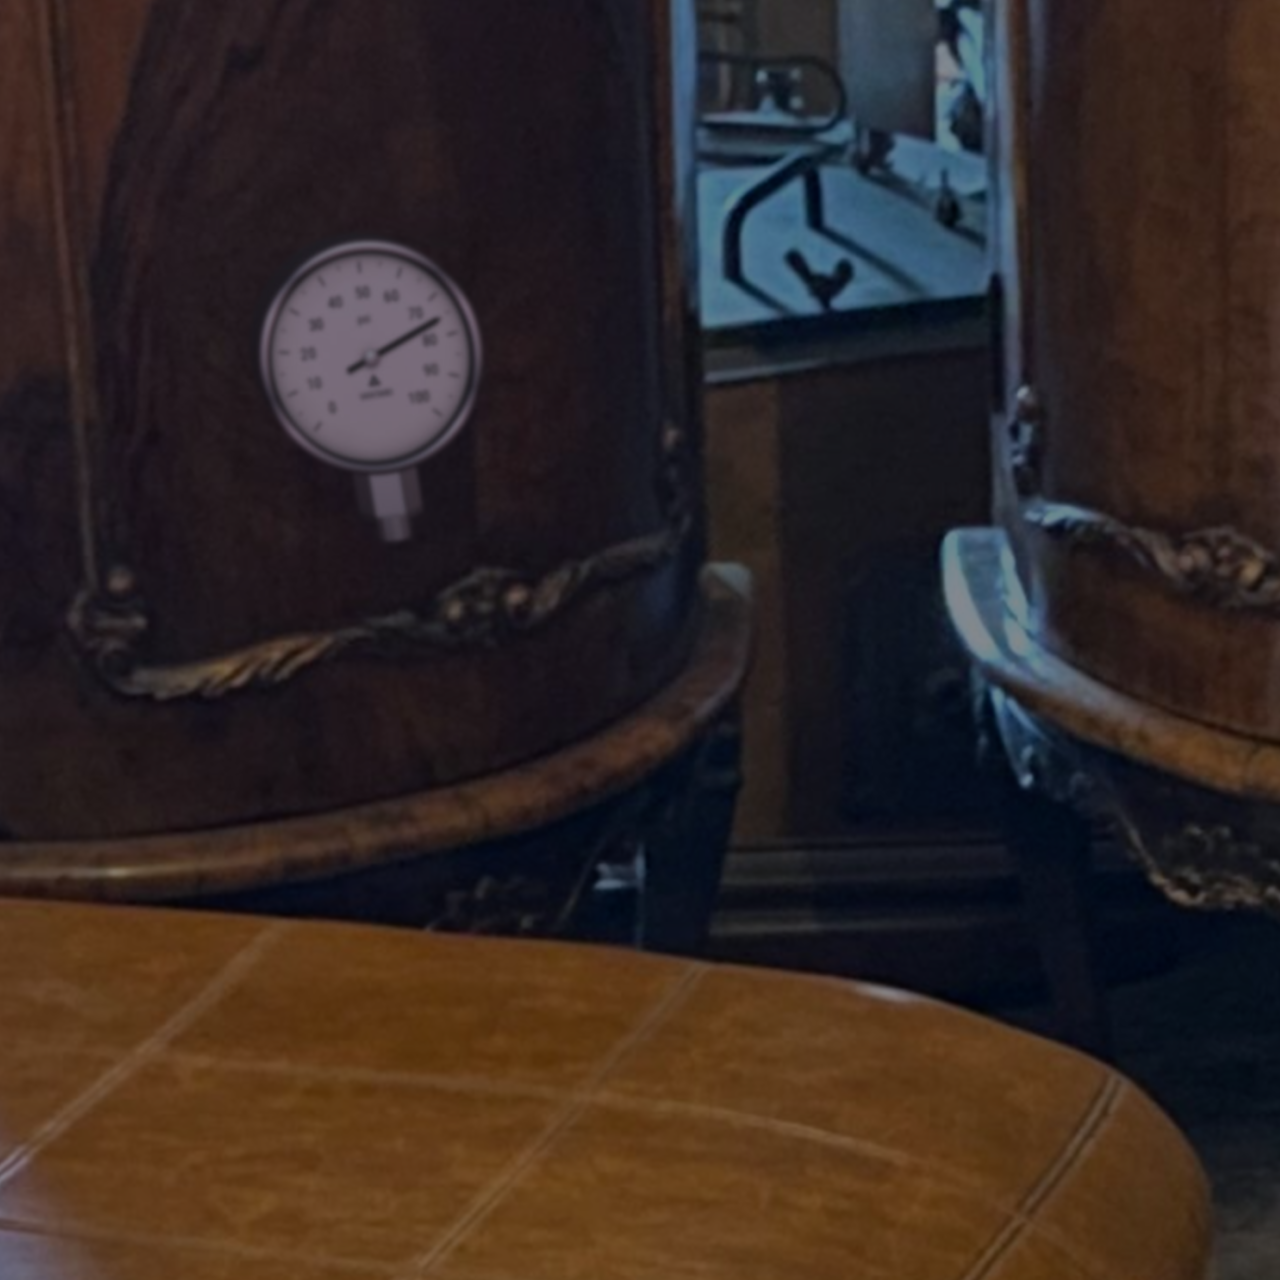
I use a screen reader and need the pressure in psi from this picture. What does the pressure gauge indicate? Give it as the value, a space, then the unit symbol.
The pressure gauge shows 75 psi
